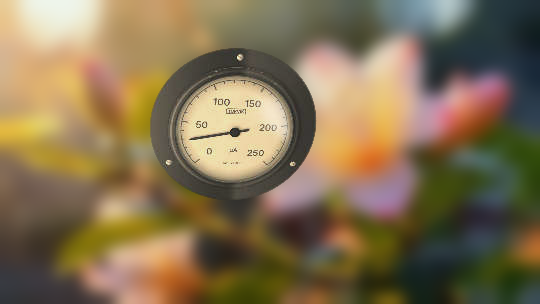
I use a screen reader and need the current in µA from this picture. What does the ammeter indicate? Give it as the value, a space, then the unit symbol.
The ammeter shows 30 µA
